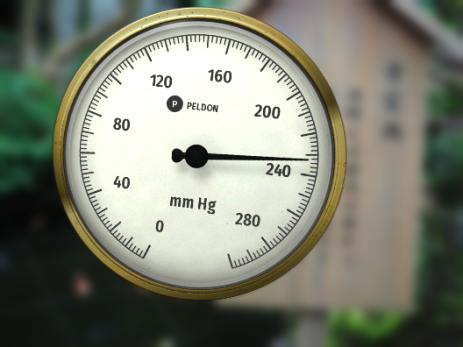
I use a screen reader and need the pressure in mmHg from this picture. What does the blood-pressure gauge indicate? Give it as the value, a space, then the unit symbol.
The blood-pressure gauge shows 232 mmHg
